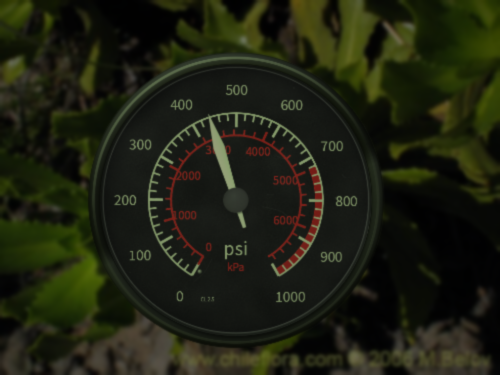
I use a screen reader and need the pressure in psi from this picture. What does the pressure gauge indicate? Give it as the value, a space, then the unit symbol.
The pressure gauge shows 440 psi
